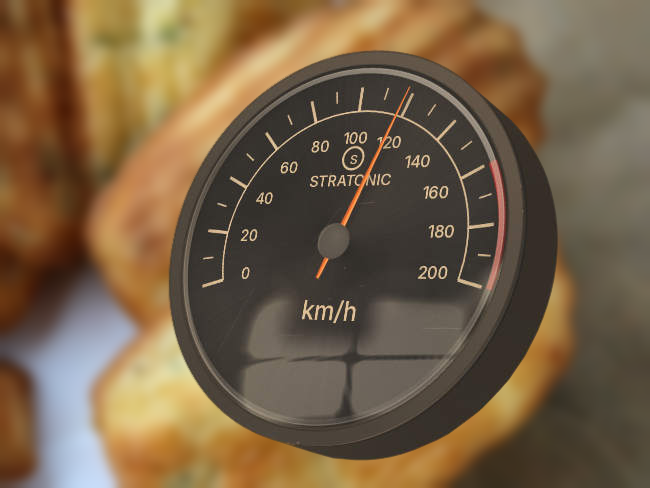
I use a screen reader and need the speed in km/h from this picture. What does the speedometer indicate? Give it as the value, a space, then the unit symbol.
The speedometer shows 120 km/h
